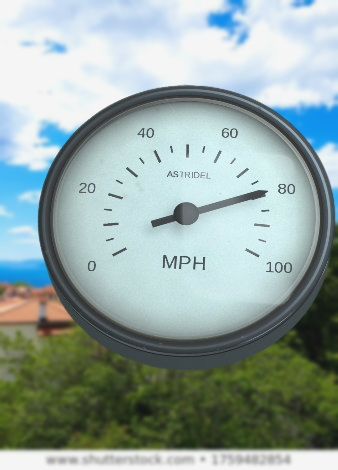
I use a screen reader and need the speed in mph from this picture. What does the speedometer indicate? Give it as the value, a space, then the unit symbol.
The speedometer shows 80 mph
